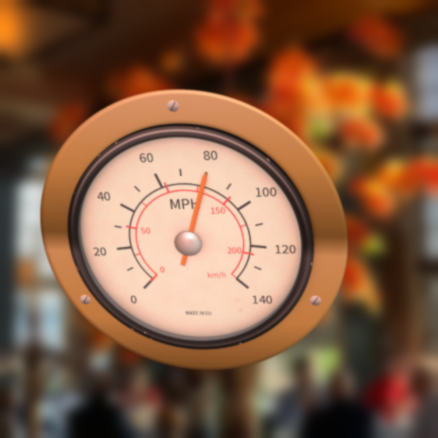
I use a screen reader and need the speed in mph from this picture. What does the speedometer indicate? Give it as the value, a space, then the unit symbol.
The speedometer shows 80 mph
